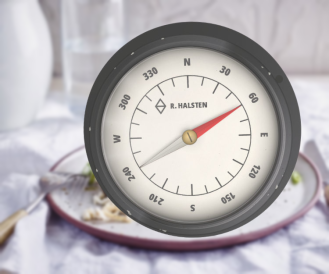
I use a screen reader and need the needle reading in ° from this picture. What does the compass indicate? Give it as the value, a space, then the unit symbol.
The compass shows 60 °
